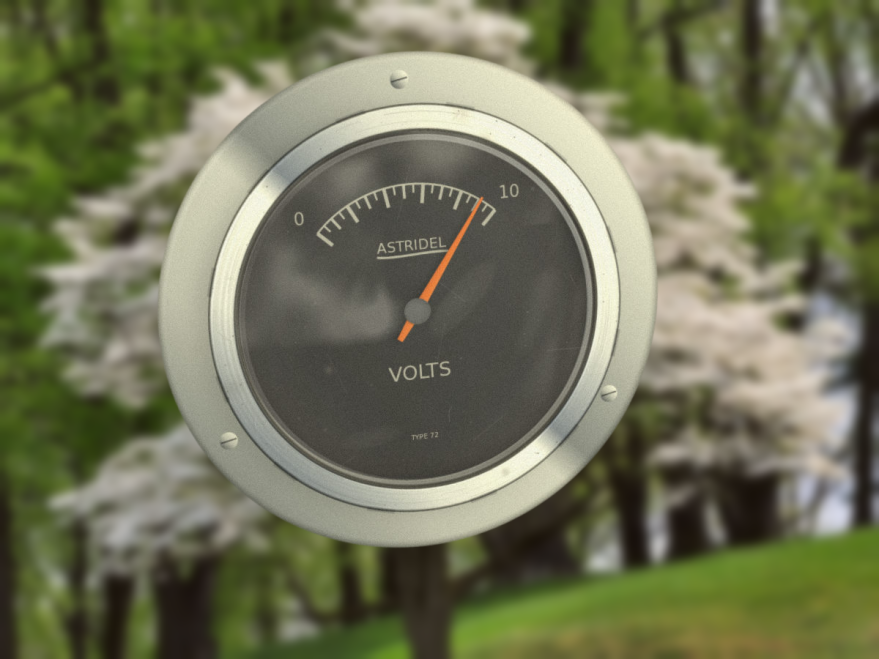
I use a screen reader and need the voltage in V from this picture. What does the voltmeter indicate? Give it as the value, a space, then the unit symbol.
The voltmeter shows 9 V
